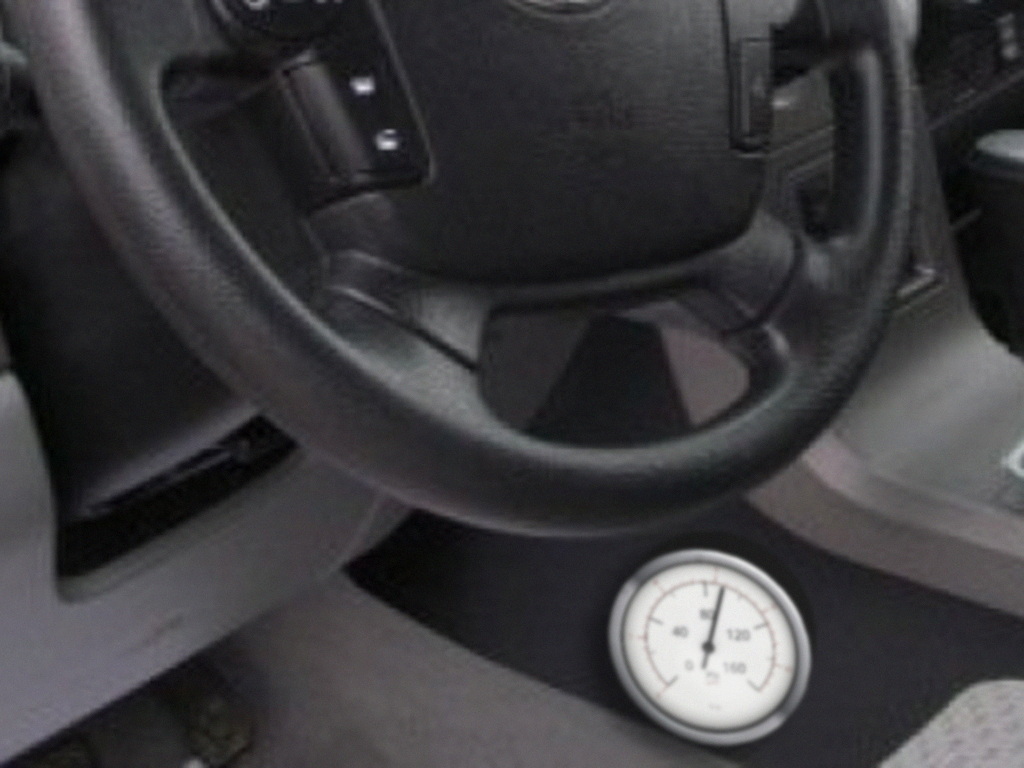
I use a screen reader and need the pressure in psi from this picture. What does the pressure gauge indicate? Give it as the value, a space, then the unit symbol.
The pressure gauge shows 90 psi
